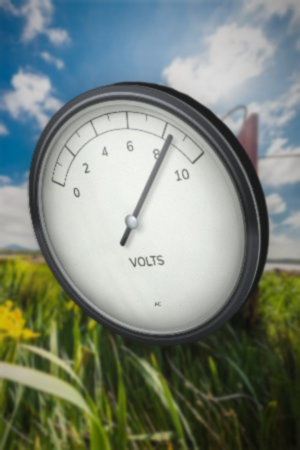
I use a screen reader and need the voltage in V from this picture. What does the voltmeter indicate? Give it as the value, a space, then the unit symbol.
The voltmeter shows 8.5 V
